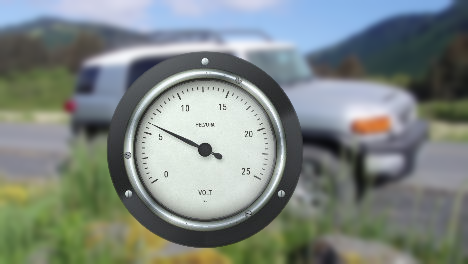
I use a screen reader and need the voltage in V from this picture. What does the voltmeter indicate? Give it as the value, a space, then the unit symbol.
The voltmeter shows 6 V
